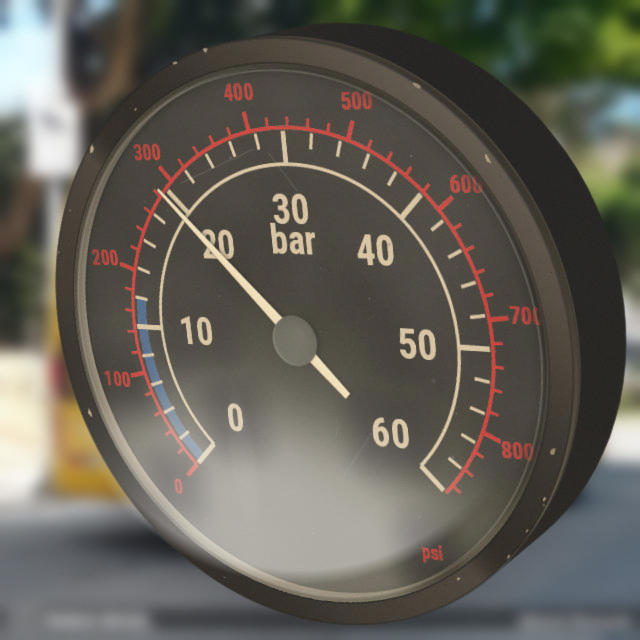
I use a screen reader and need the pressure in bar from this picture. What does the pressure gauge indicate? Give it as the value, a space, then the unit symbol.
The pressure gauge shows 20 bar
